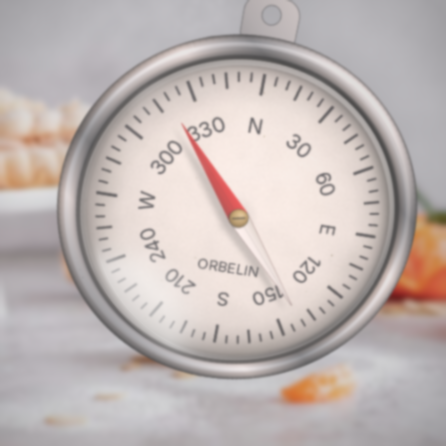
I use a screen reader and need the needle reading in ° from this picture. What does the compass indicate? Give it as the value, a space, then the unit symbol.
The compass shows 320 °
